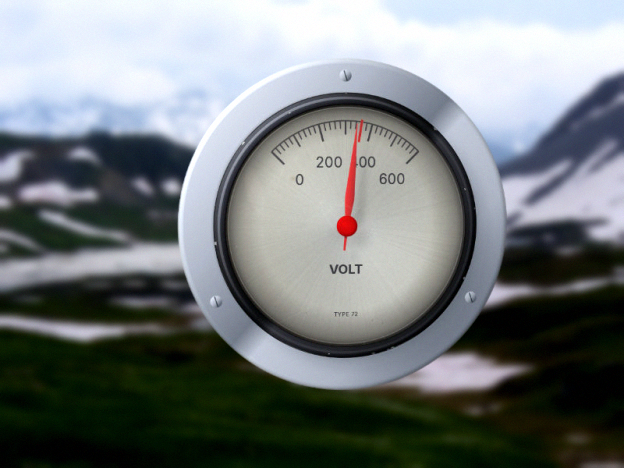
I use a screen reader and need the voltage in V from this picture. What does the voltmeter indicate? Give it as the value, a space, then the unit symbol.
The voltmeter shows 340 V
